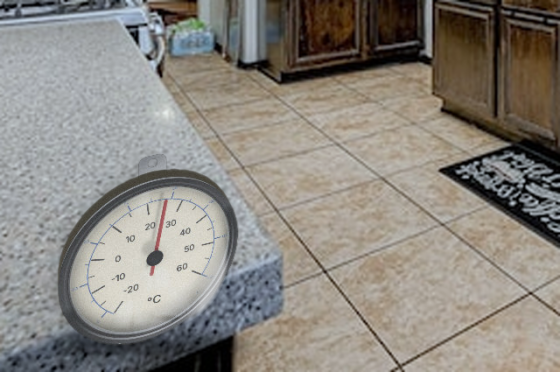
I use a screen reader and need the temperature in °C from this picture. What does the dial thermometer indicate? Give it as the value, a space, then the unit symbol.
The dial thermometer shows 25 °C
